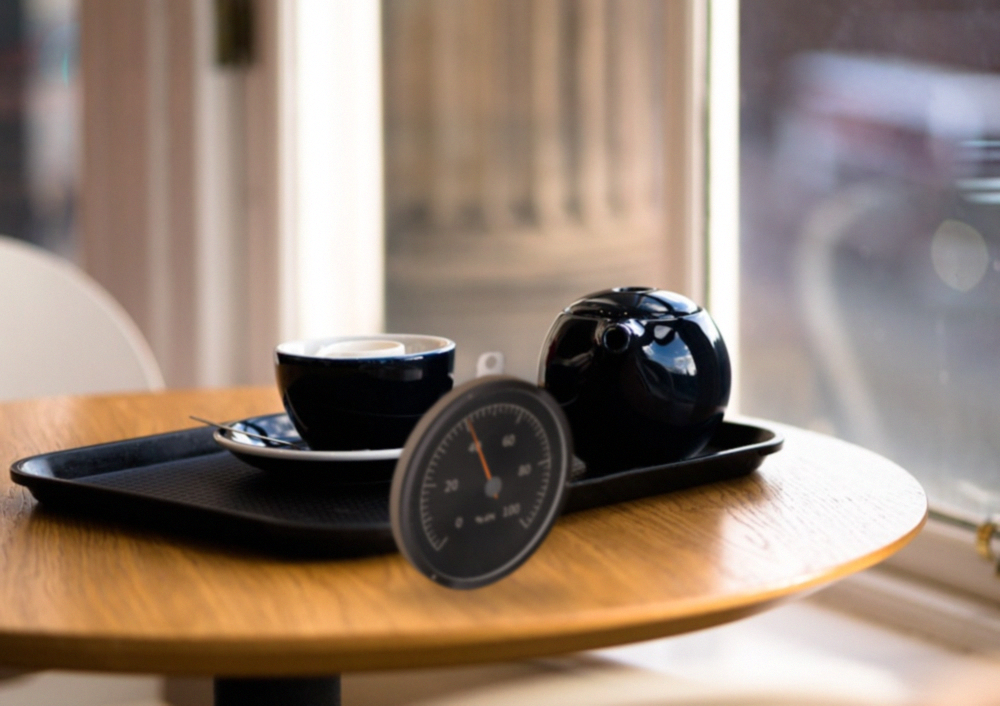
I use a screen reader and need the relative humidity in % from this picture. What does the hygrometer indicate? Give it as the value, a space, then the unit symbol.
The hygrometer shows 40 %
